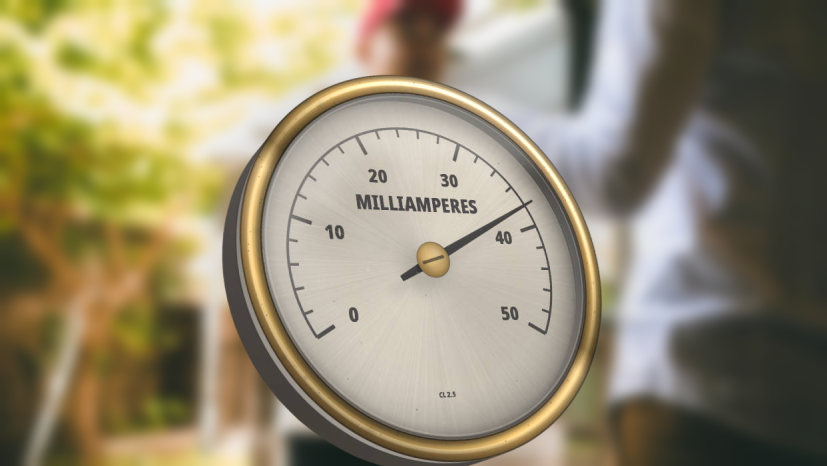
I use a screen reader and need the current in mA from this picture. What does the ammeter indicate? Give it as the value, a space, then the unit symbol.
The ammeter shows 38 mA
